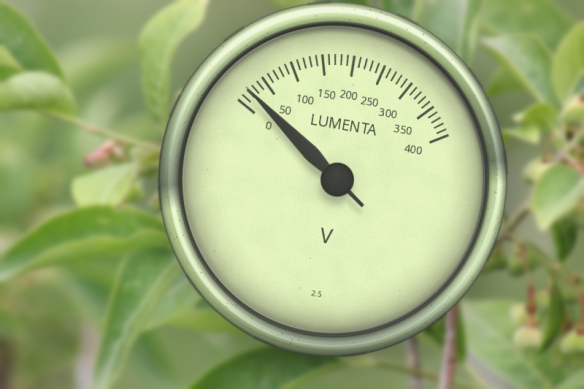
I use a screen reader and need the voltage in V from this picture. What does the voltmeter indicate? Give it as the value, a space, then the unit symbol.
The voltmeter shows 20 V
